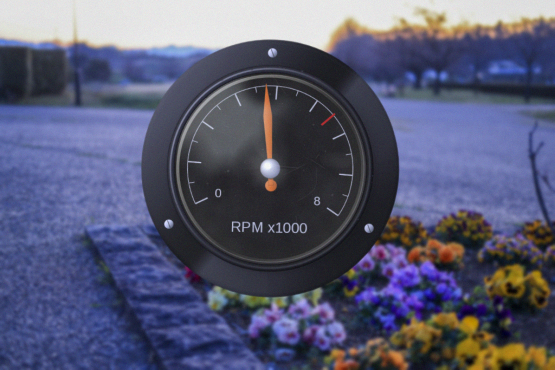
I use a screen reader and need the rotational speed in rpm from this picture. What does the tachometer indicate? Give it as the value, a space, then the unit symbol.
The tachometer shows 3750 rpm
